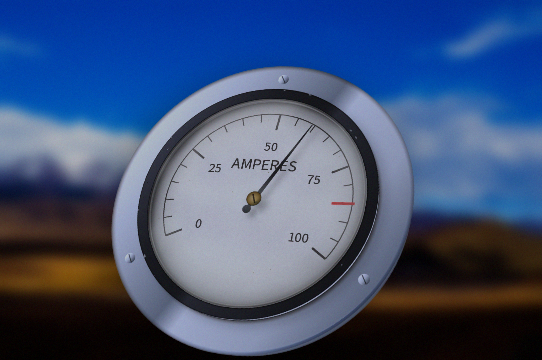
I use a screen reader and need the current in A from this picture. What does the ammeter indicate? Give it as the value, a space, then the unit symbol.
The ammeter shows 60 A
